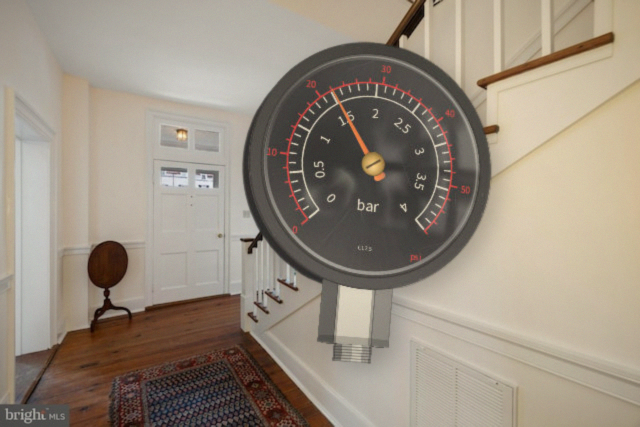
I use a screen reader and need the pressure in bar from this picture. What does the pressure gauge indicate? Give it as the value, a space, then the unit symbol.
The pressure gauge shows 1.5 bar
